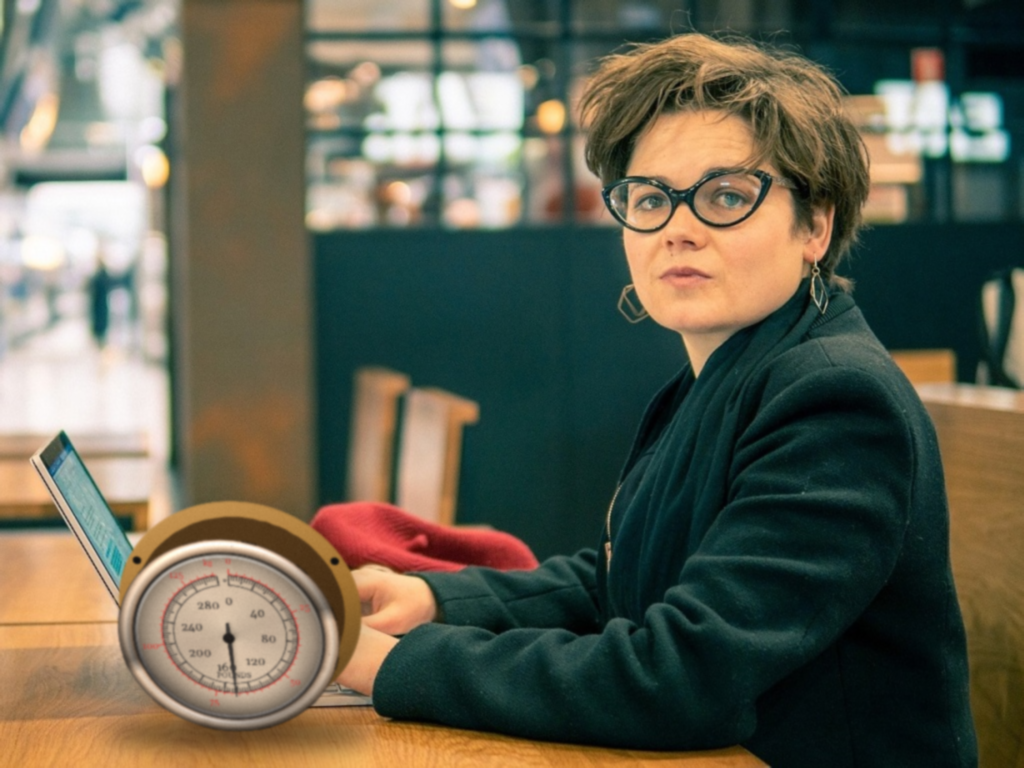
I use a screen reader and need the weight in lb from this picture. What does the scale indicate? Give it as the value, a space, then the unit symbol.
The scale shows 150 lb
